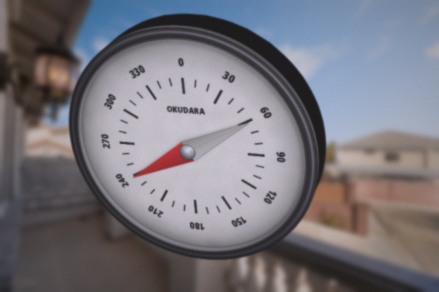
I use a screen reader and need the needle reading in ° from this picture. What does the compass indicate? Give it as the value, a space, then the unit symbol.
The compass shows 240 °
